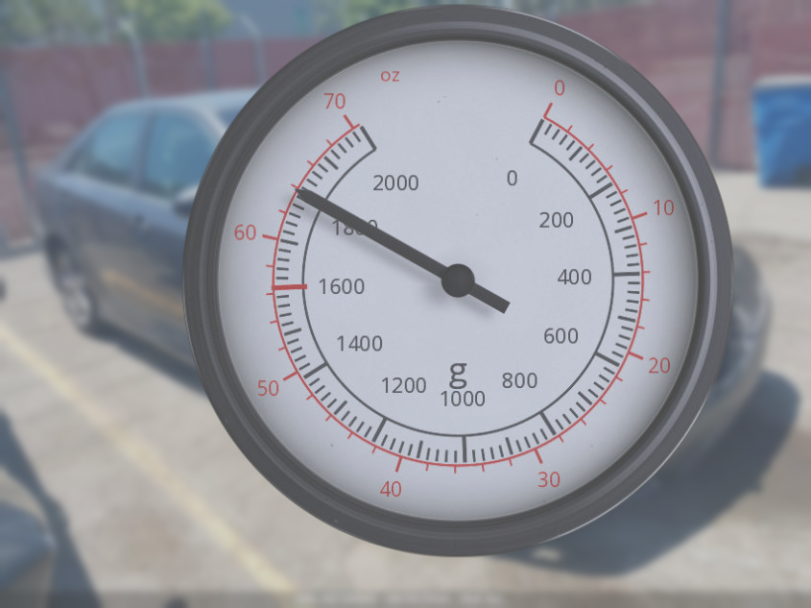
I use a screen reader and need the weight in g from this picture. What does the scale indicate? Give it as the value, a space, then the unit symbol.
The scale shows 1810 g
